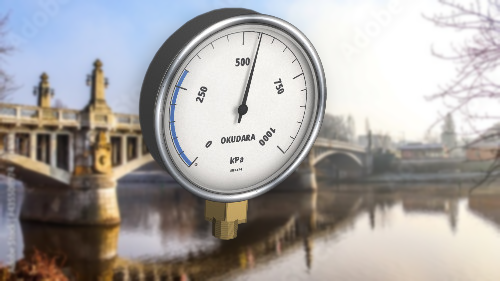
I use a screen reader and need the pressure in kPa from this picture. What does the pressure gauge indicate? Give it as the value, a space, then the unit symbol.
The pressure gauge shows 550 kPa
